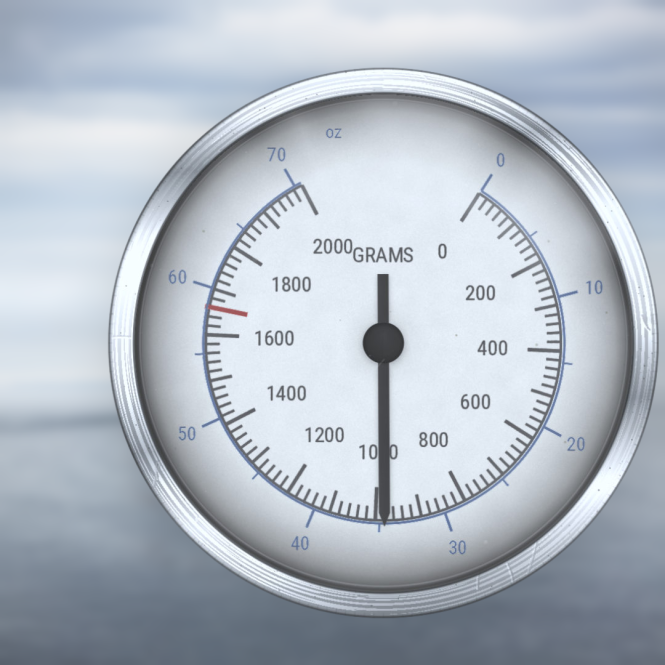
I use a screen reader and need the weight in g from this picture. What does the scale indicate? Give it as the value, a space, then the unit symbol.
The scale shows 980 g
